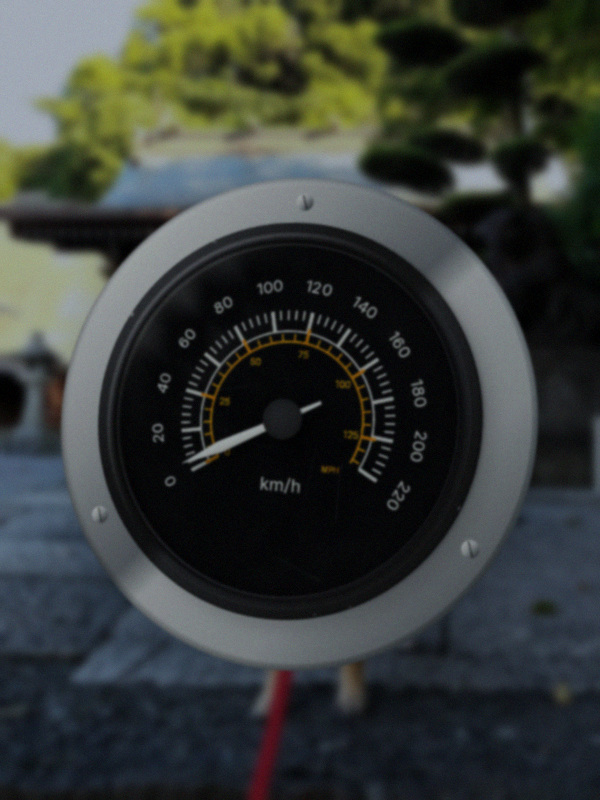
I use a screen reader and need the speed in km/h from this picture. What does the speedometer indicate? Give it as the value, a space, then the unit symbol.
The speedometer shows 4 km/h
